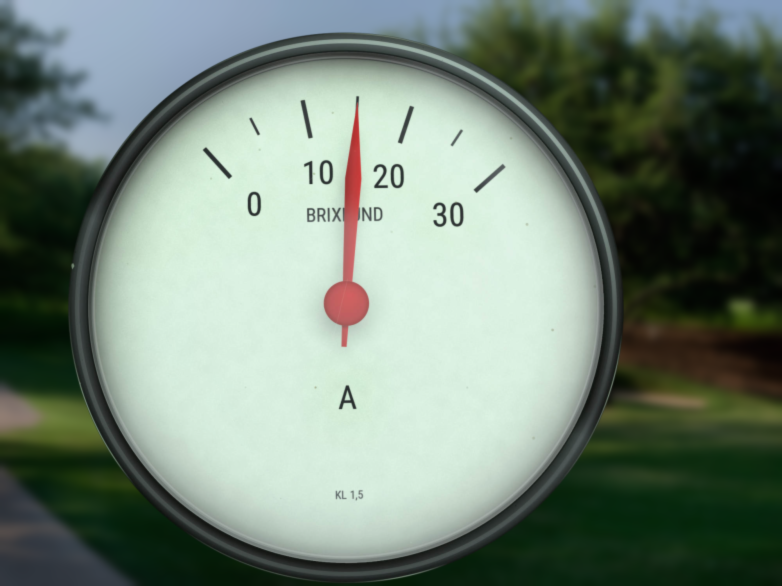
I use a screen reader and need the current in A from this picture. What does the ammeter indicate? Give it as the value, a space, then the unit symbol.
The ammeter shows 15 A
